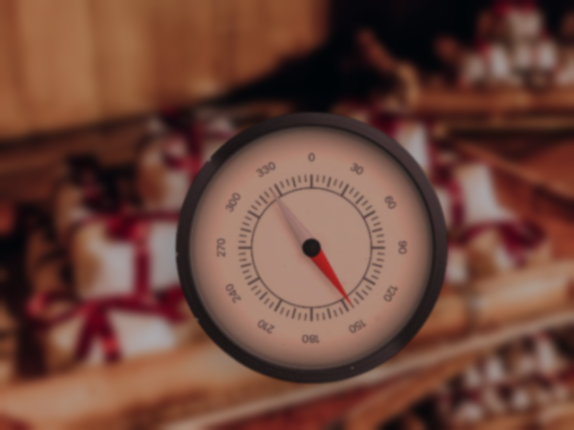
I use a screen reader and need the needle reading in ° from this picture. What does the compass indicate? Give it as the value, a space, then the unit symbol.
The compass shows 145 °
